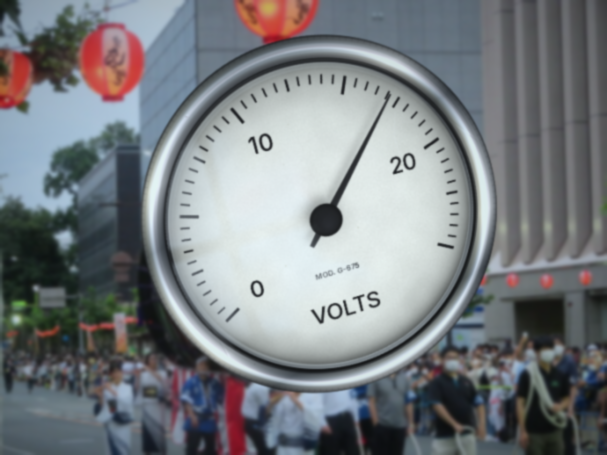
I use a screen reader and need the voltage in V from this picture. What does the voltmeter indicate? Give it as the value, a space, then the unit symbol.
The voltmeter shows 17 V
